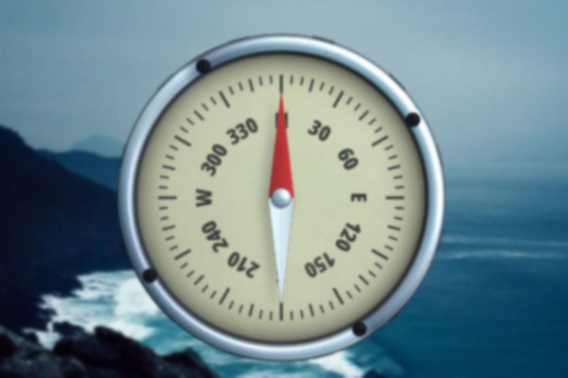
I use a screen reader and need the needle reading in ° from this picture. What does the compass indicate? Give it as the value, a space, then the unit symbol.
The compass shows 0 °
